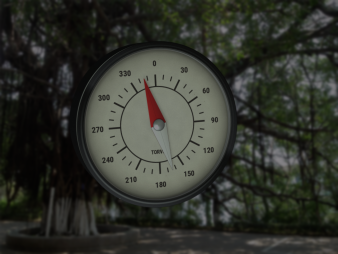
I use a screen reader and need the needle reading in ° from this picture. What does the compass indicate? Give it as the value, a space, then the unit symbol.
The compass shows 345 °
